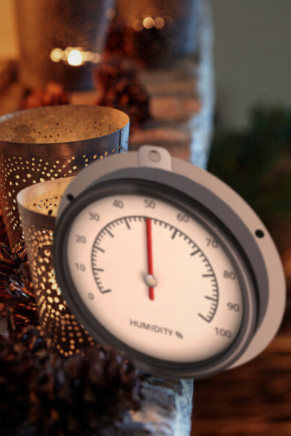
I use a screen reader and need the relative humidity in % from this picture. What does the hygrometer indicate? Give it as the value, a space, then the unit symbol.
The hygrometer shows 50 %
